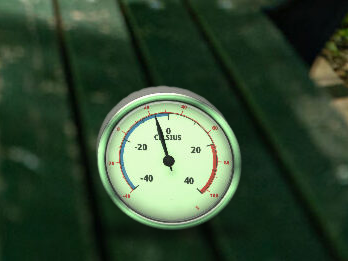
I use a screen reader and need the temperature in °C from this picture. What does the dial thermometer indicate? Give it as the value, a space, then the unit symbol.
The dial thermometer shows -5 °C
